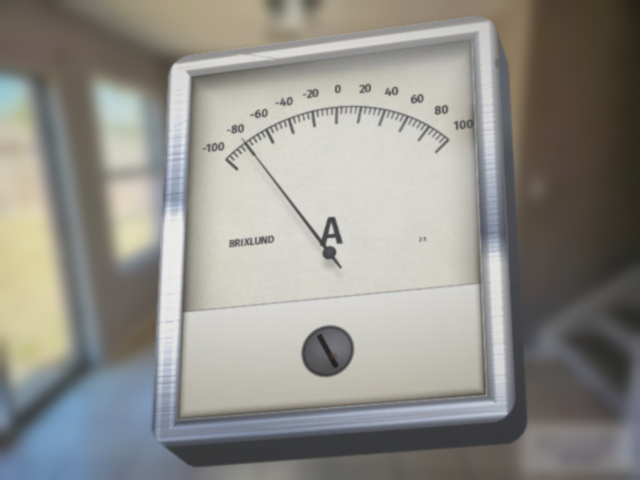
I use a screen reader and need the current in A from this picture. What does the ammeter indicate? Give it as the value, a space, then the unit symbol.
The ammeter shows -80 A
